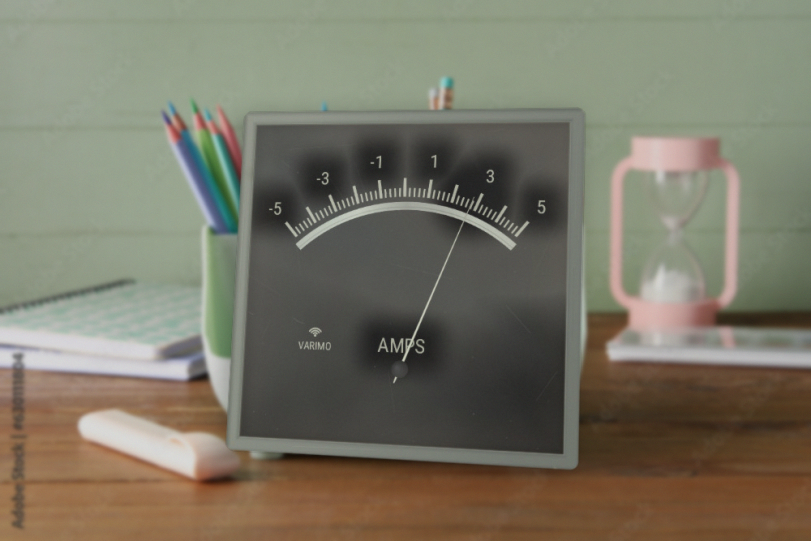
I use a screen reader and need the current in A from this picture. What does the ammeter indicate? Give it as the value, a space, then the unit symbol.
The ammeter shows 2.8 A
